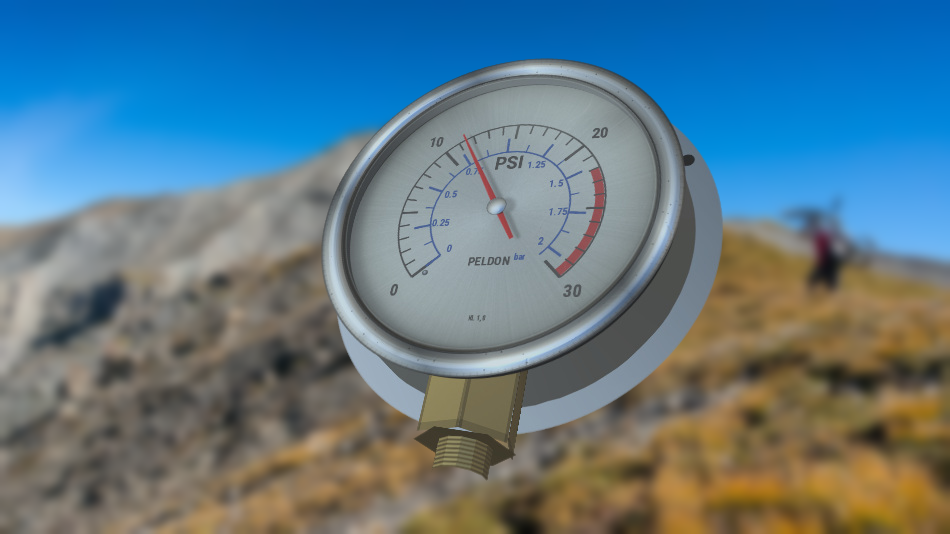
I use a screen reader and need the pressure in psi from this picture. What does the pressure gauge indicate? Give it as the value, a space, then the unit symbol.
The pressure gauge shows 11.5 psi
